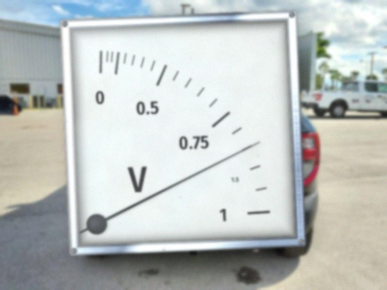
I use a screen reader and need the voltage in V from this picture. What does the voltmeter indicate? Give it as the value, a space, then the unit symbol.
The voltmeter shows 0.85 V
